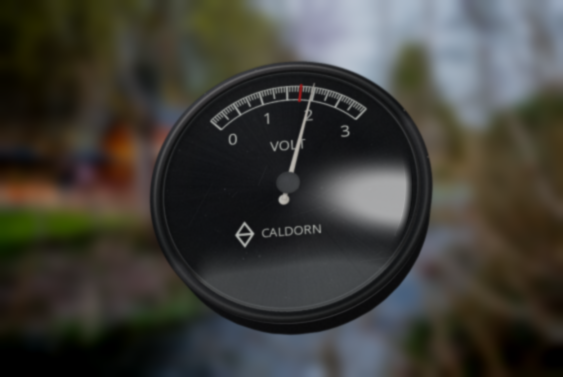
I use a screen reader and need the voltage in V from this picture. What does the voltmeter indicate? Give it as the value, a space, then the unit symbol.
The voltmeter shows 2 V
